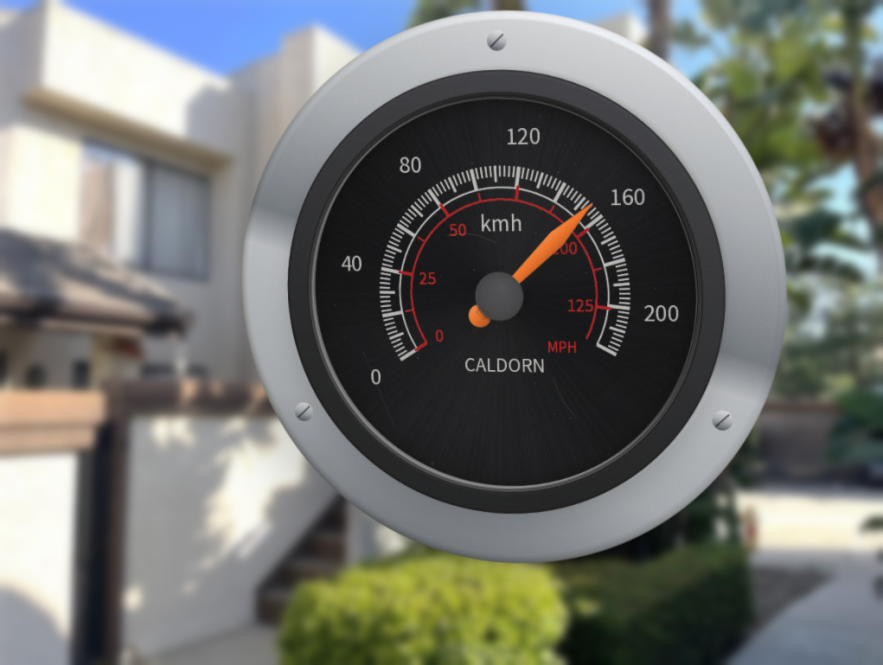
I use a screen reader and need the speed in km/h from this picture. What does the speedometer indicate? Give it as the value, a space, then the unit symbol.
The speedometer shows 154 km/h
